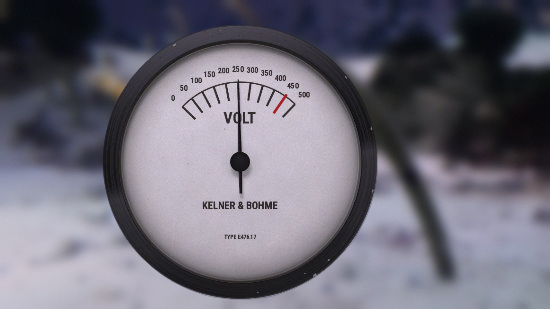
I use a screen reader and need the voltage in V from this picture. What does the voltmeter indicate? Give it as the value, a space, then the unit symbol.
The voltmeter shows 250 V
